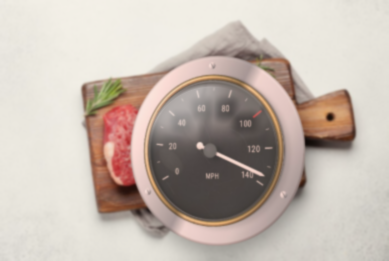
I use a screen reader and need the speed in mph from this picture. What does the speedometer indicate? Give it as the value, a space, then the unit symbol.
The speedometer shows 135 mph
